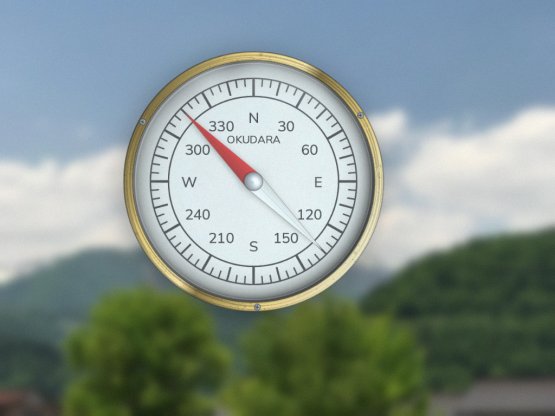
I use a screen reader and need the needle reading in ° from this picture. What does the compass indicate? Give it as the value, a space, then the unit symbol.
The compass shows 315 °
